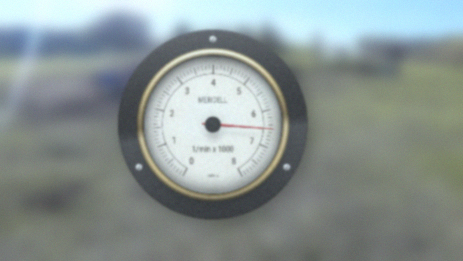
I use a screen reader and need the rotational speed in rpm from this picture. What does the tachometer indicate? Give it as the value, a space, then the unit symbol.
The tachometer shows 6500 rpm
